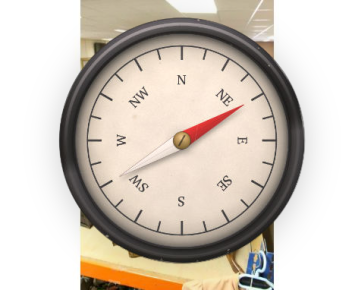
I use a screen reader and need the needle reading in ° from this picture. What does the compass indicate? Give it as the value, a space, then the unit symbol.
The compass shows 60 °
